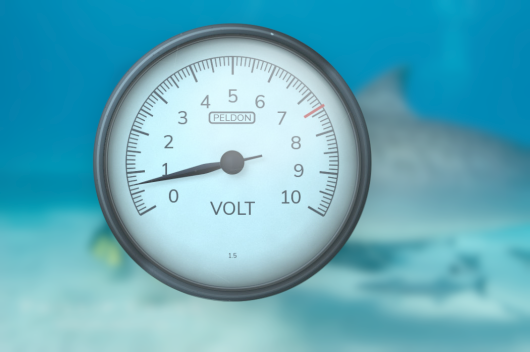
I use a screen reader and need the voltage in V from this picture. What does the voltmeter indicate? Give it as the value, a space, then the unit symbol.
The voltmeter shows 0.7 V
